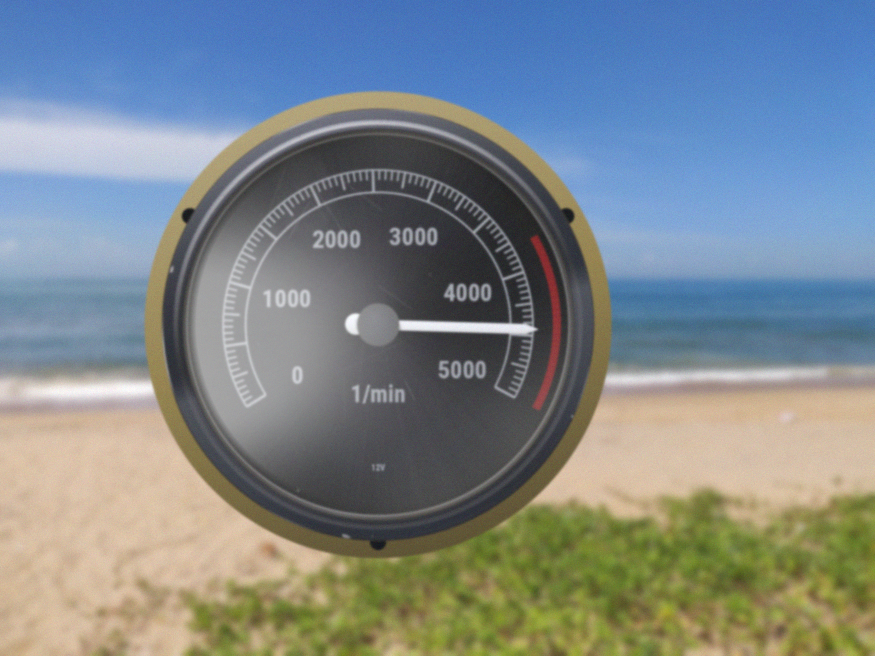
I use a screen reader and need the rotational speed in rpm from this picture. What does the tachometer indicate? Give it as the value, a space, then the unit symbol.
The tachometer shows 4450 rpm
